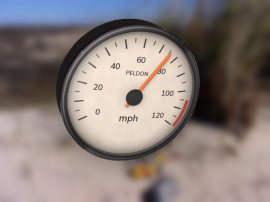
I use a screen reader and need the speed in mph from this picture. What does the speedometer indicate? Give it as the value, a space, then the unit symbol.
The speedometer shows 75 mph
